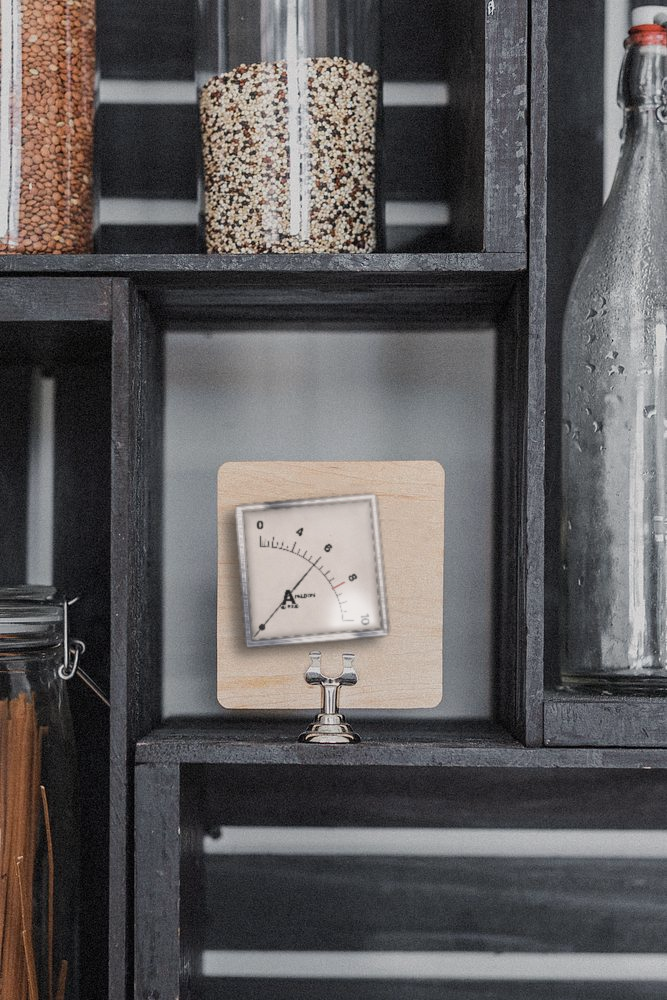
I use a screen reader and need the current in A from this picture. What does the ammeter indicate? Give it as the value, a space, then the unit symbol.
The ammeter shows 6 A
